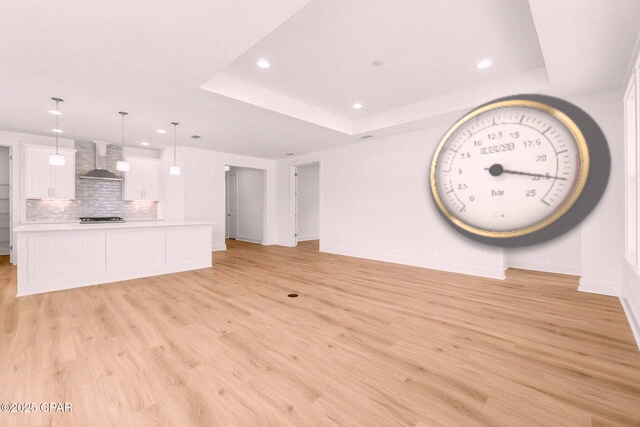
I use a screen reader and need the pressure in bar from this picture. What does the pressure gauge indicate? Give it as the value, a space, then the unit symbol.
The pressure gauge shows 22.5 bar
